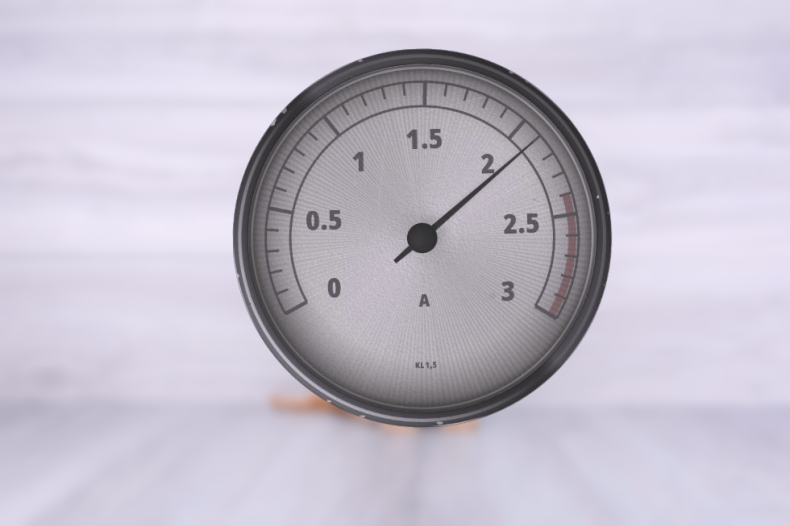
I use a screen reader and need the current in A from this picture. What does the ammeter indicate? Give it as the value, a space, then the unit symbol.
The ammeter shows 2.1 A
